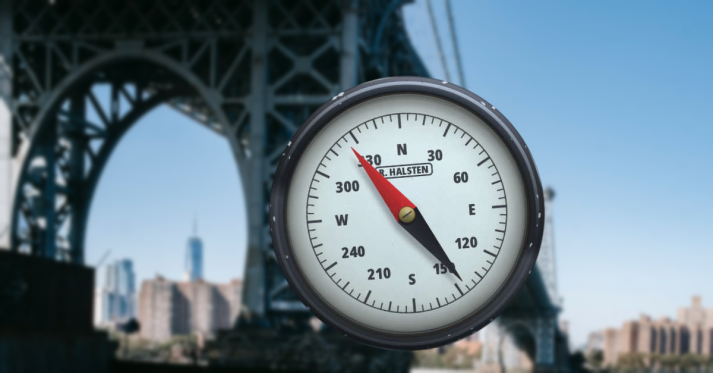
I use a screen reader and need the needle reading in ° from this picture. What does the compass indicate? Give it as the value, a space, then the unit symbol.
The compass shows 325 °
